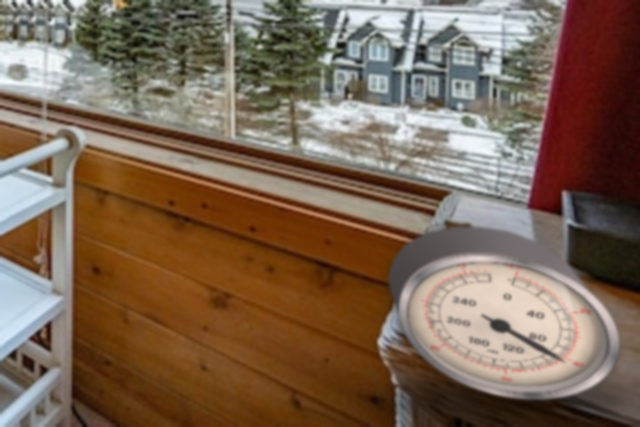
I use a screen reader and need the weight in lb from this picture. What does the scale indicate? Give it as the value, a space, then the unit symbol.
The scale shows 90 lb
